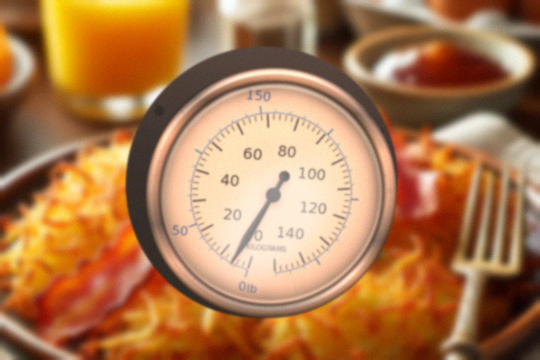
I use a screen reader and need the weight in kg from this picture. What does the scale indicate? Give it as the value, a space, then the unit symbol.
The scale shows 6 kg
